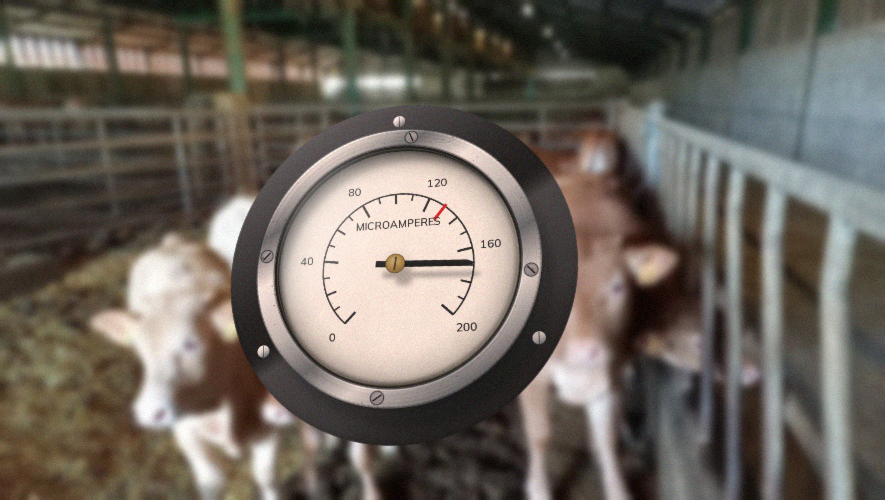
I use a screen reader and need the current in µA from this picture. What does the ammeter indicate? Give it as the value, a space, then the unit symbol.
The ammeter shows 170 µA
